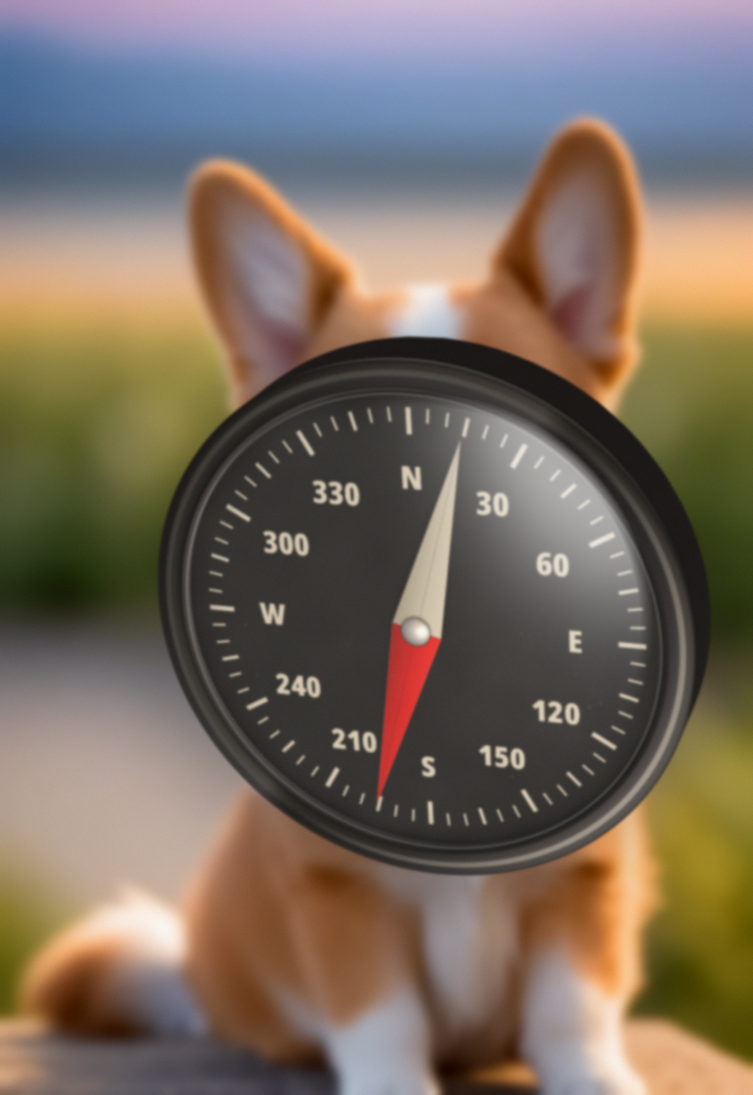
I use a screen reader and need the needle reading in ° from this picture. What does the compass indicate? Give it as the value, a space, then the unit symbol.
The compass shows 195 °
